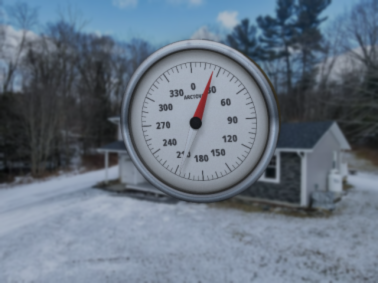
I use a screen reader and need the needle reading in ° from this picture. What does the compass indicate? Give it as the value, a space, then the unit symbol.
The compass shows 25 °
